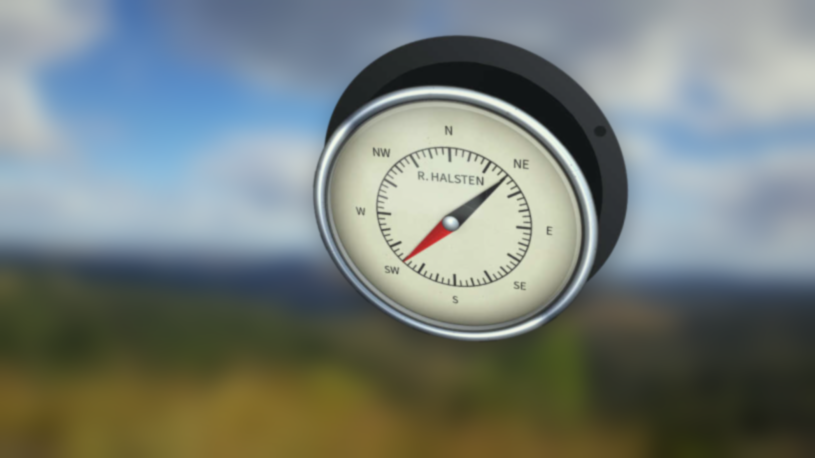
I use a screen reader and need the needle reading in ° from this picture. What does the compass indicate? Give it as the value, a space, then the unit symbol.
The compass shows 225 °
